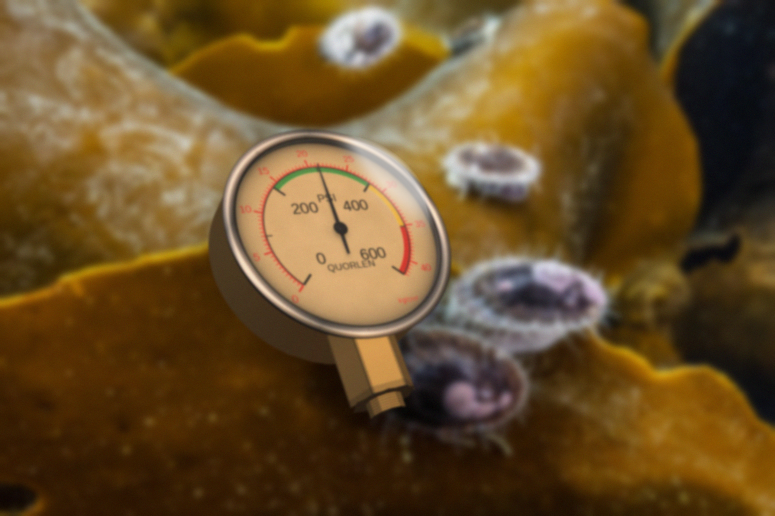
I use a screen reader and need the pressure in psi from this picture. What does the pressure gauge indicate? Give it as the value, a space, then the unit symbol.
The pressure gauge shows 300 psi
